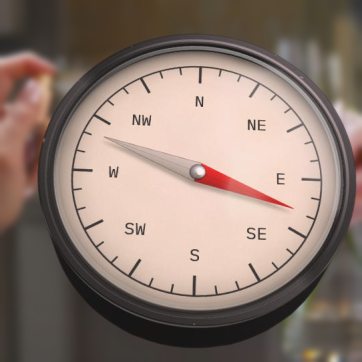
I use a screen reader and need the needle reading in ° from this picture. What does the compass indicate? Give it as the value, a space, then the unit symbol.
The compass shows 110 °
